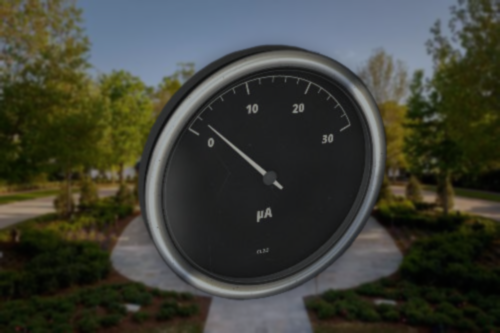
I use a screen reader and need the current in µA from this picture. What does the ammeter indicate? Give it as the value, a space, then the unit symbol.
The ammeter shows 2 µA
